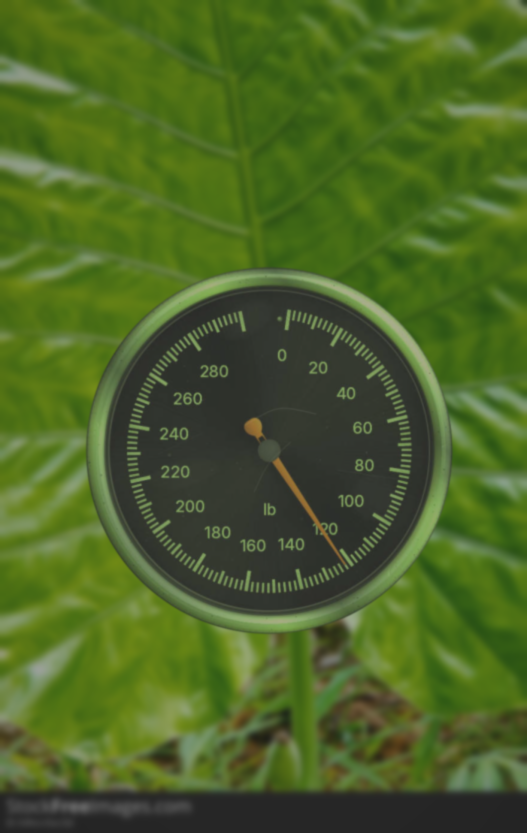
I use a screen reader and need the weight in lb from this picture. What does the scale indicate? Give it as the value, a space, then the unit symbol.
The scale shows 122 lb
